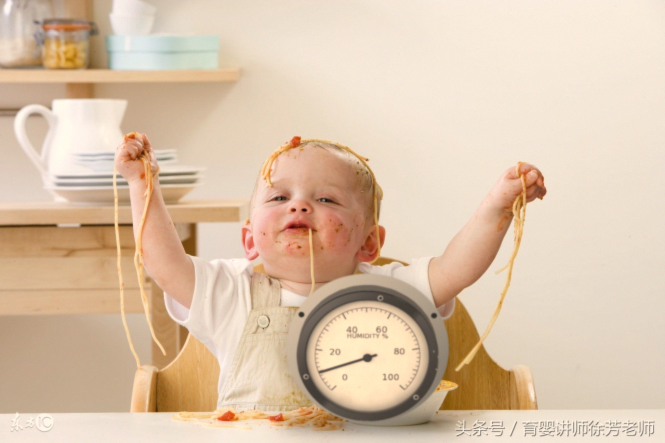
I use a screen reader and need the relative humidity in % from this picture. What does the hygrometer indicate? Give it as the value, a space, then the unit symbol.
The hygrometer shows 10 %
